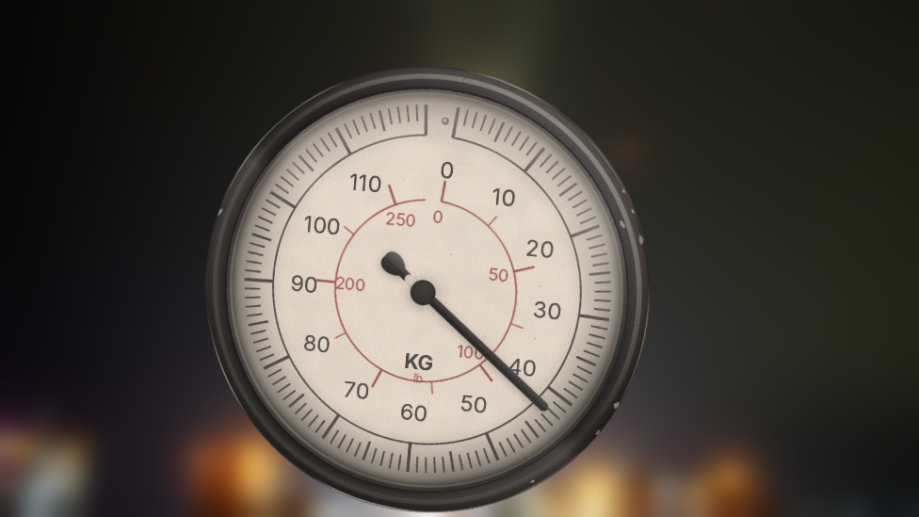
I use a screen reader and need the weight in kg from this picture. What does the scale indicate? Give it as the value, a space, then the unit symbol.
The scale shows 42 kg
